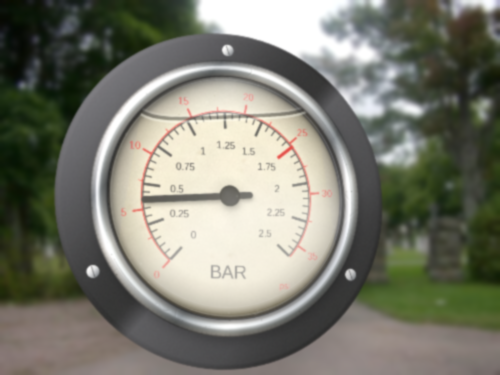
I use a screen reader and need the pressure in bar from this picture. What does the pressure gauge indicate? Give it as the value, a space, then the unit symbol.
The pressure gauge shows 0.4 bar
